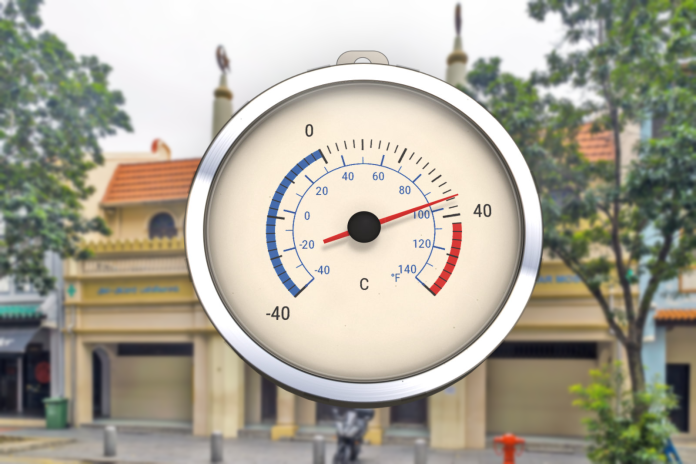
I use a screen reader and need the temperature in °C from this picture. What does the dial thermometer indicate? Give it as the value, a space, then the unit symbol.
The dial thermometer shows 36 °C
